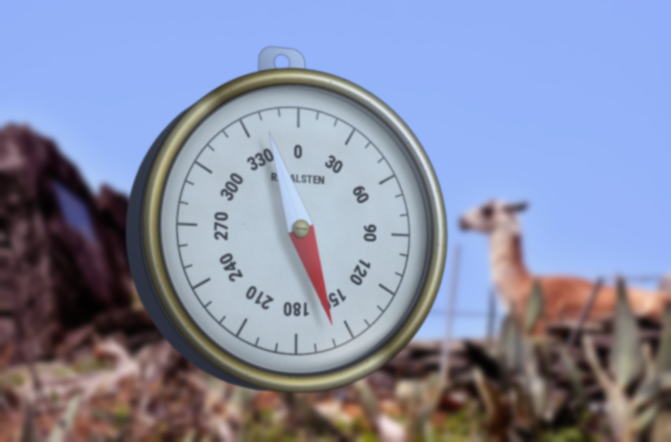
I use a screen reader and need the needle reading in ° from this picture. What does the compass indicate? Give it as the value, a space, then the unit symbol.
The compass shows 160 °
